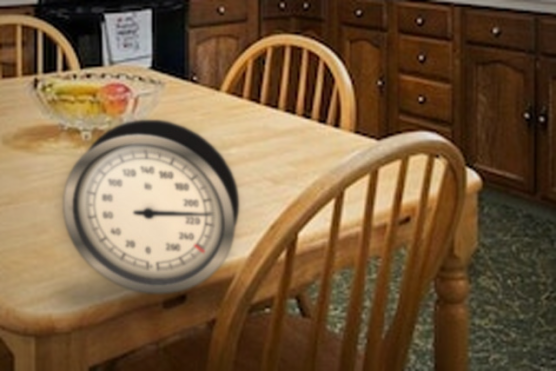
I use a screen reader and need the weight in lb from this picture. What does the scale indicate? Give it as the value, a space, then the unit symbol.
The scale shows 210 lb
